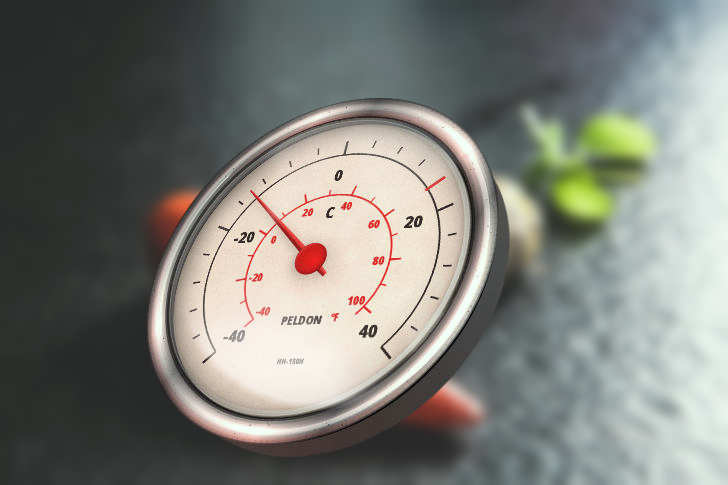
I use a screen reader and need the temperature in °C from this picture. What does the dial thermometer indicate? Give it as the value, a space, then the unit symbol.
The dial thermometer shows -14 °C
